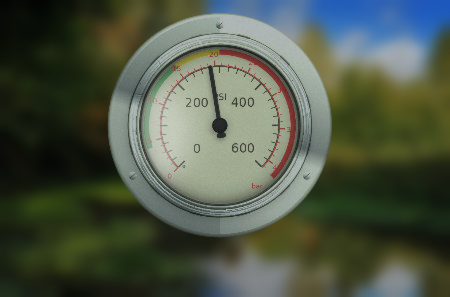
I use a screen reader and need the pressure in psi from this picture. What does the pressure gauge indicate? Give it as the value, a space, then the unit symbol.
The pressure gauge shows 280 psi
